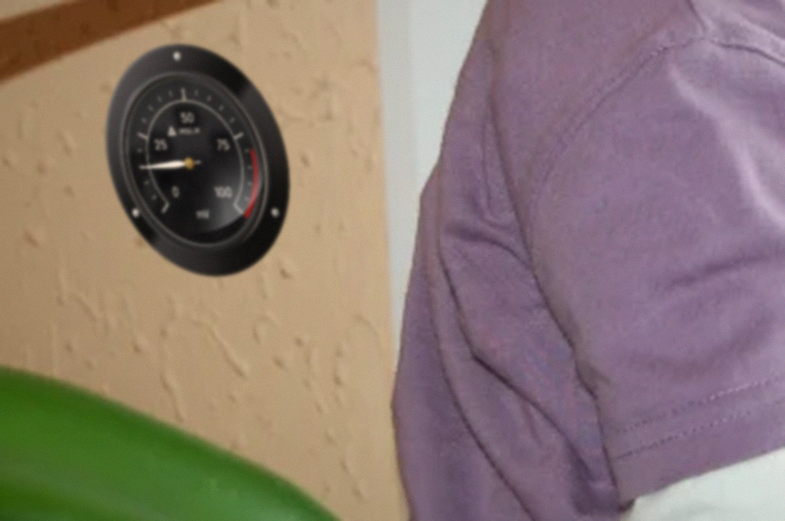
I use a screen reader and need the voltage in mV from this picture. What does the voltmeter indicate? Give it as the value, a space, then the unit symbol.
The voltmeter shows 15 mV
